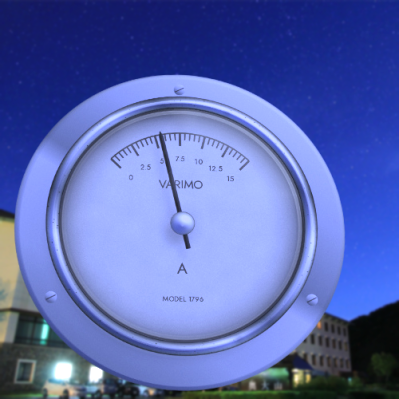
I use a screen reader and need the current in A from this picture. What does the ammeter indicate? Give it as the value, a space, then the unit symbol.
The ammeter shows 5.5 A
